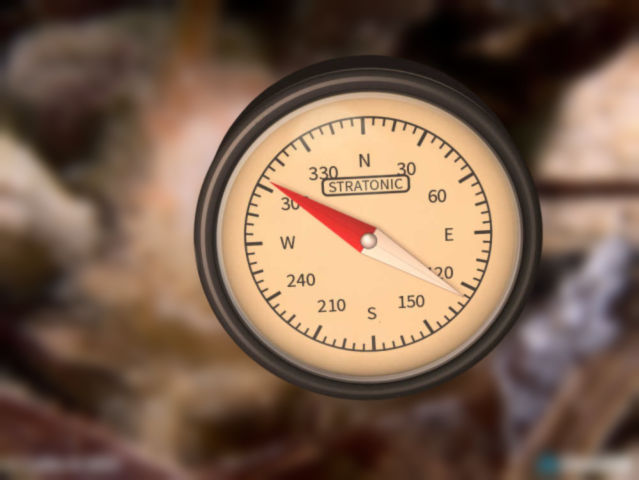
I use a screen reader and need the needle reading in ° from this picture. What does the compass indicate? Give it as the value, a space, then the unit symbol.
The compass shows 305 °
